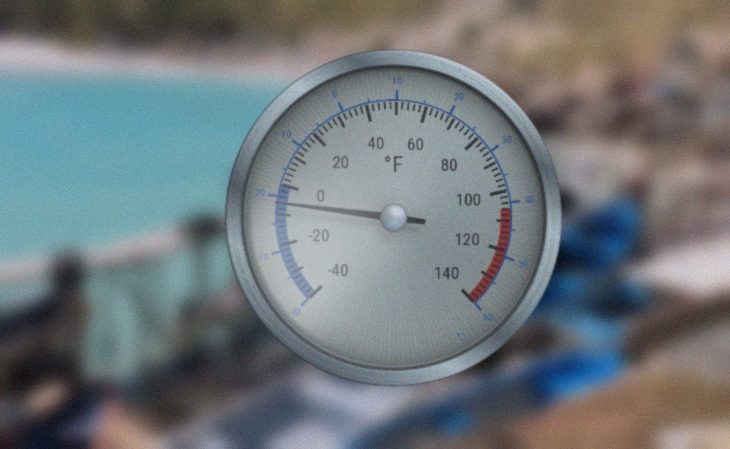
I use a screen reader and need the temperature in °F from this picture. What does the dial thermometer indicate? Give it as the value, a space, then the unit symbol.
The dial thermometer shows -6 °F
